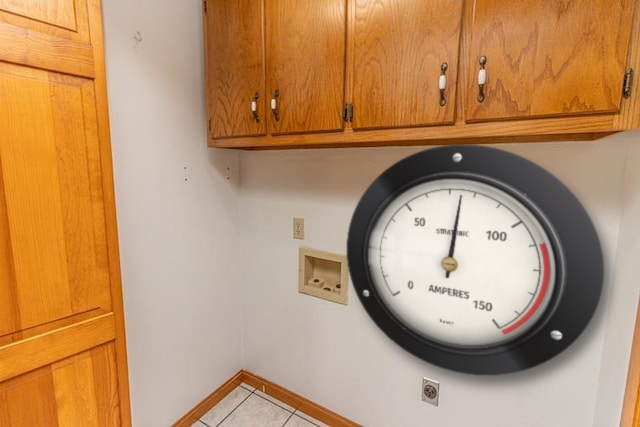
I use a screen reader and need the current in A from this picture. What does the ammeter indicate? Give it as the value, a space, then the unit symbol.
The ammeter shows 75 A
